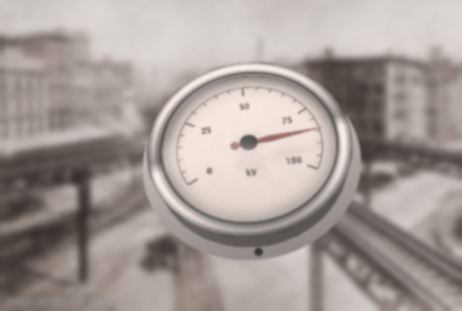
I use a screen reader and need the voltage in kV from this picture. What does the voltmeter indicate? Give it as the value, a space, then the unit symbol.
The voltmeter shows 85 kV
